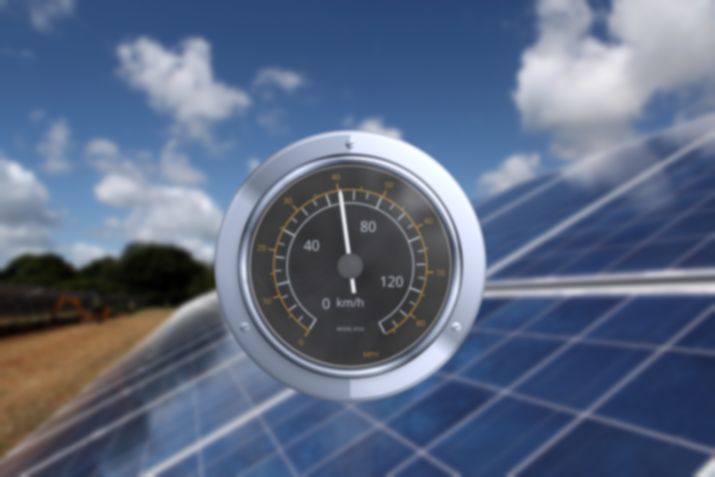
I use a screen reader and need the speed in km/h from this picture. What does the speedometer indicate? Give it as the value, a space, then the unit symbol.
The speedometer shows 65 km/h
